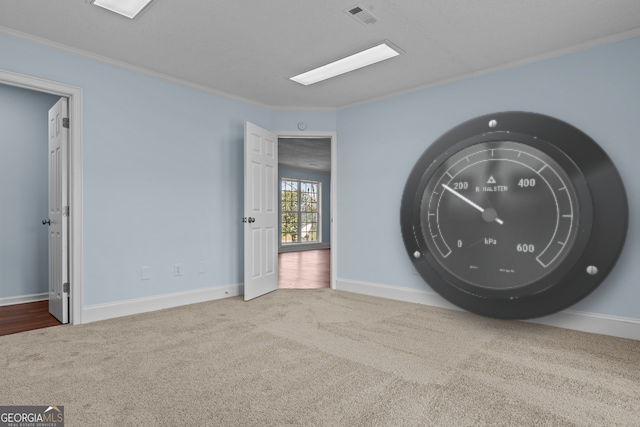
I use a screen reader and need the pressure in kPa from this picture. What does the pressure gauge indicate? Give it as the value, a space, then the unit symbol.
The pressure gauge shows 175 kPa
